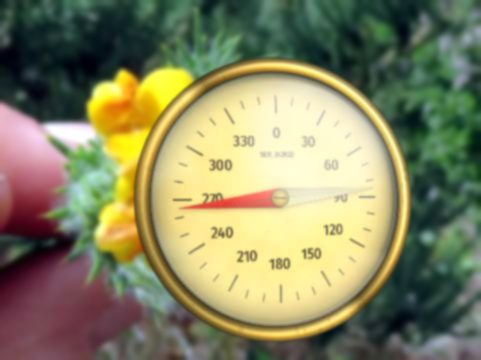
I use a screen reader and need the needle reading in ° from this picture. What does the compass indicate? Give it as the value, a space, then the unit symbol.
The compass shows 265 °
